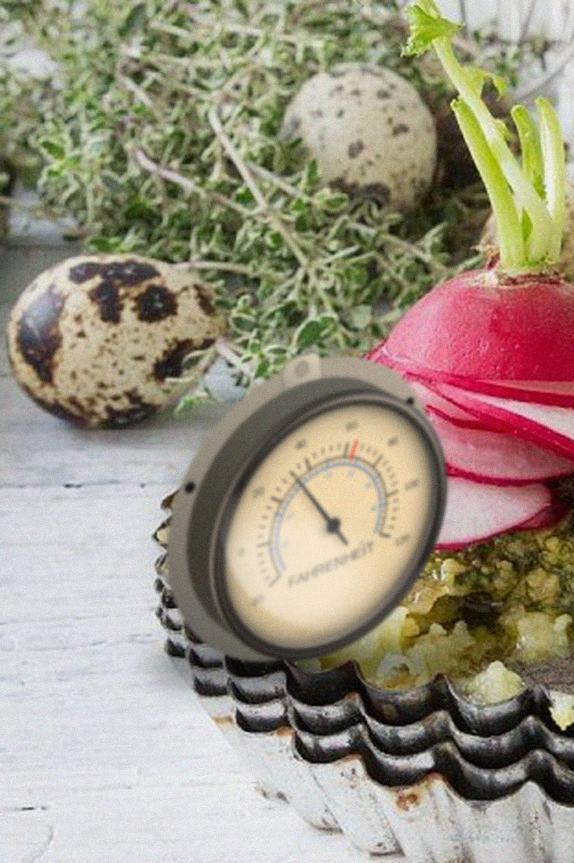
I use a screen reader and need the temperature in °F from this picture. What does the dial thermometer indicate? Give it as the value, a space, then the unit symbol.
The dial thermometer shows 32 °F
